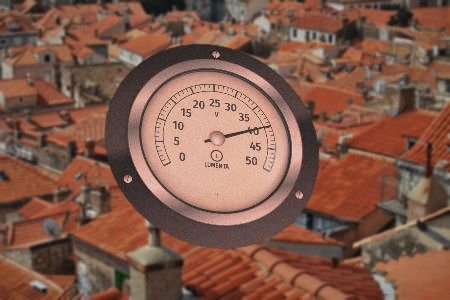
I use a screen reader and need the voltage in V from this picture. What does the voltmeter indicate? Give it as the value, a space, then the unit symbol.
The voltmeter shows 40 V
